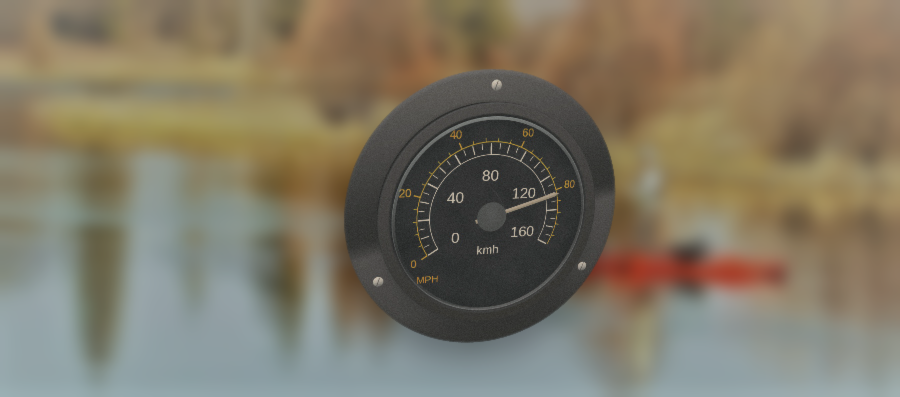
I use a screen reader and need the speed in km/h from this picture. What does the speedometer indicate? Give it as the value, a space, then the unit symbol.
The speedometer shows 130 km/h
